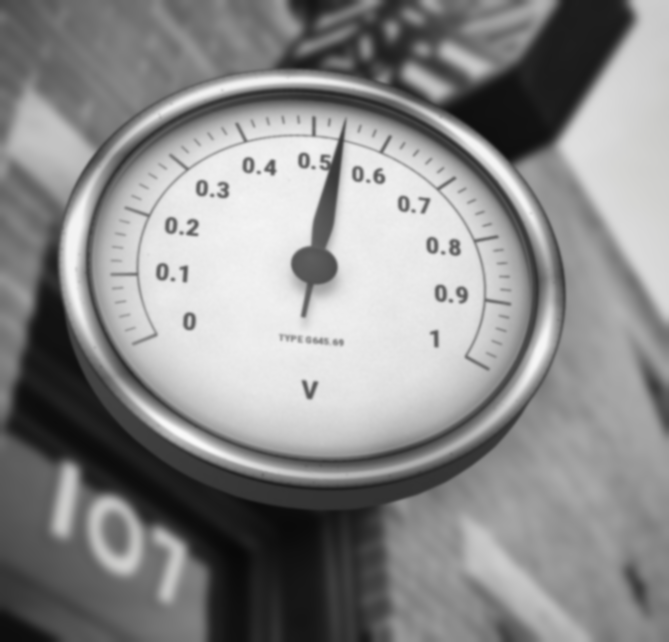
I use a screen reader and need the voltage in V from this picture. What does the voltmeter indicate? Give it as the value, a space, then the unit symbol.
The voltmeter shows 0.54 V
